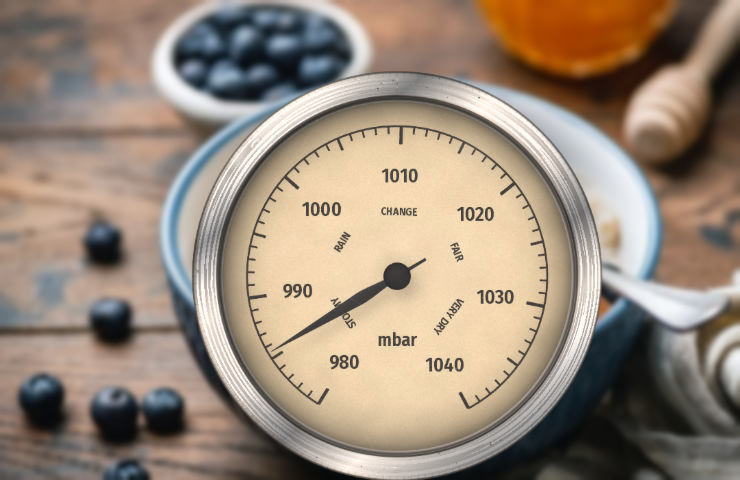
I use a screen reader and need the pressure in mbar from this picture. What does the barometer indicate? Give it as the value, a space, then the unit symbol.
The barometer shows 985.5 mbar
